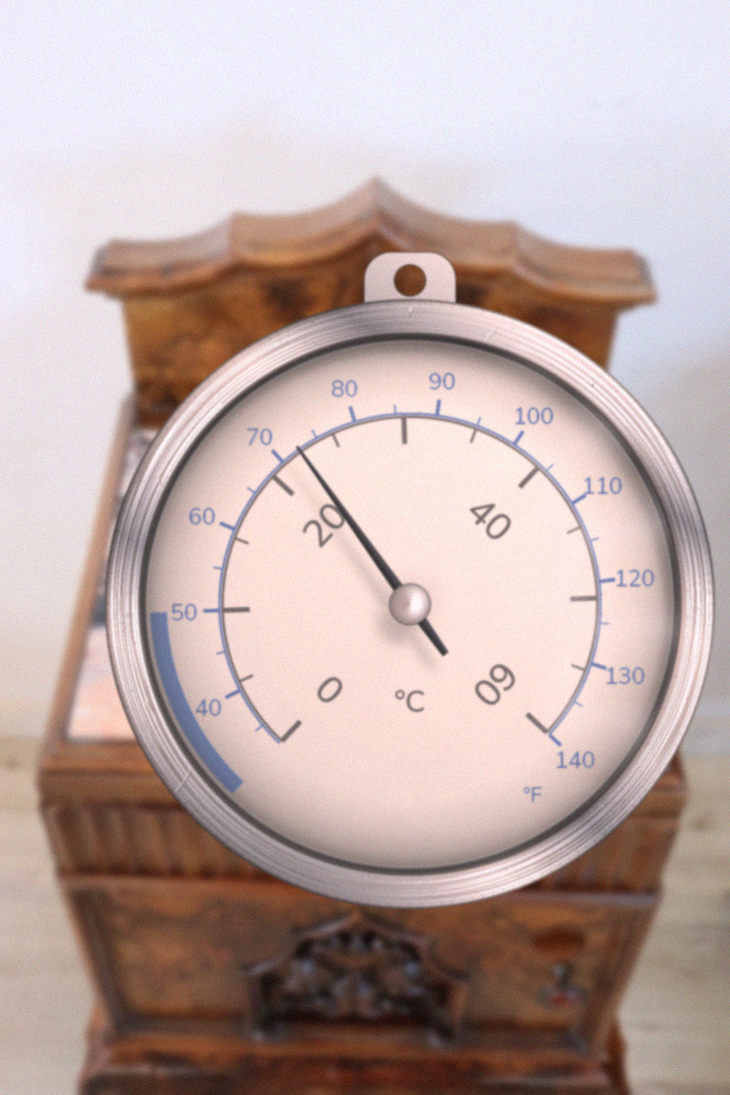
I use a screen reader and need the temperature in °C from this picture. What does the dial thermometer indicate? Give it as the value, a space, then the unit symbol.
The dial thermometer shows 22.5 °C
